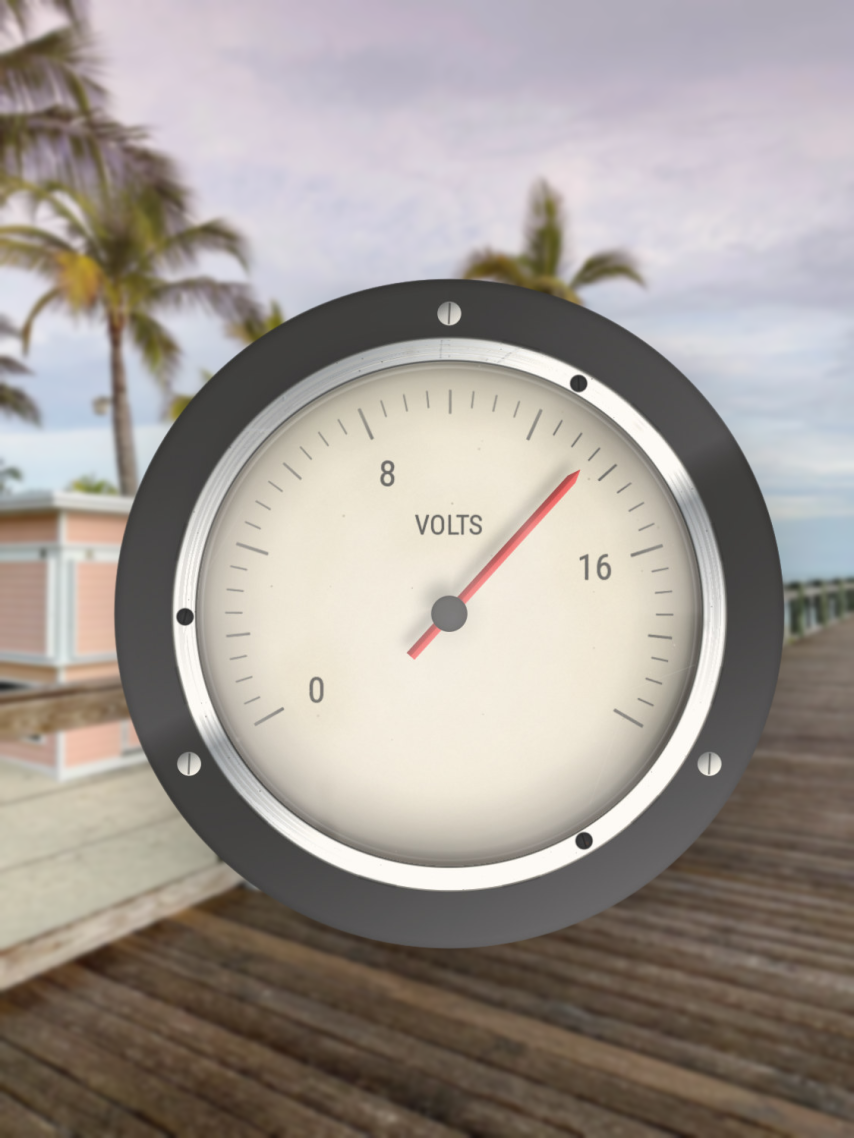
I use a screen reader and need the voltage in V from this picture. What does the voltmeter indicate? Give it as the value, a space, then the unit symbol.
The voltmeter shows 13.5 V
